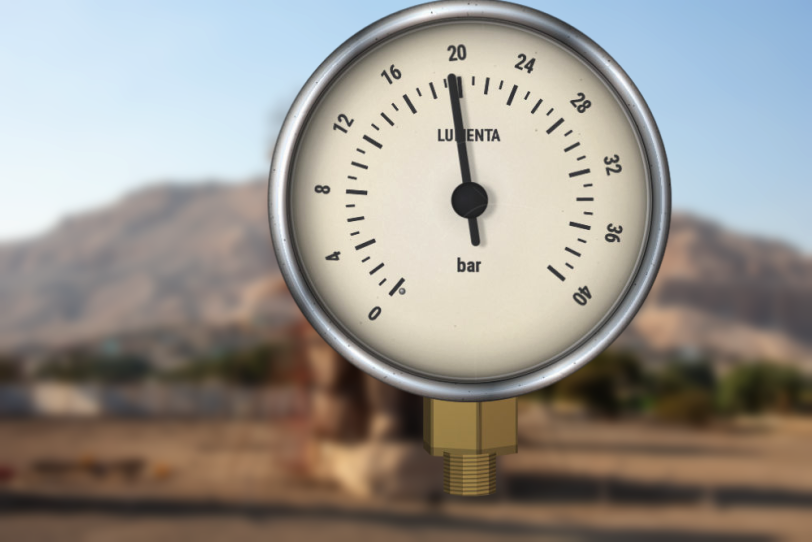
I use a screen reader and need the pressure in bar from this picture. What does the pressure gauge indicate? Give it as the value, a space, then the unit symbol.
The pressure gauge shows 19.5 bar
